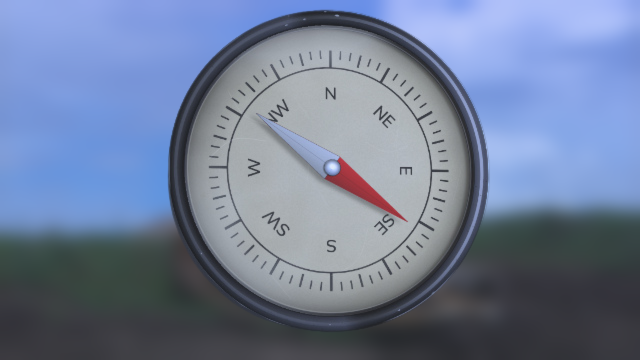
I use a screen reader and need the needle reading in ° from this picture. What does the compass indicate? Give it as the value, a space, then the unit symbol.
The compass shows 125 °
